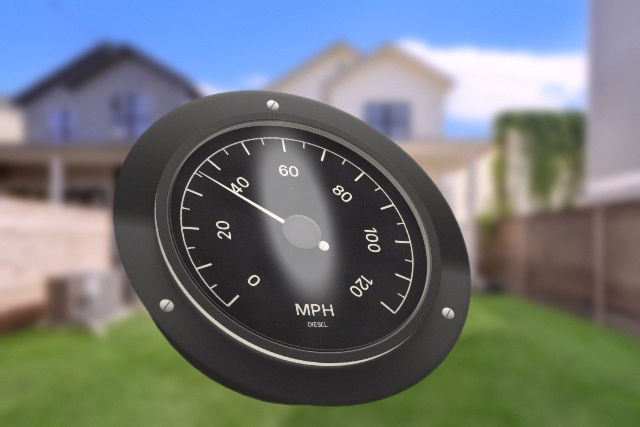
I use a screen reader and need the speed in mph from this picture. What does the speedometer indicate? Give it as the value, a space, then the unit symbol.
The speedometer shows 35 mph
